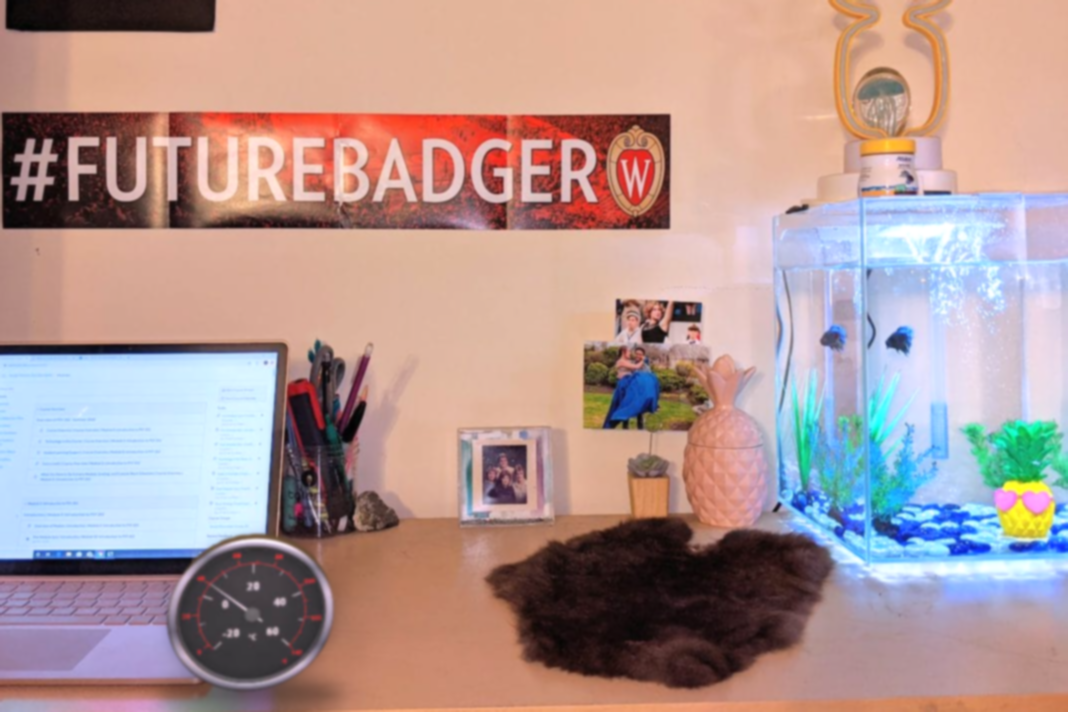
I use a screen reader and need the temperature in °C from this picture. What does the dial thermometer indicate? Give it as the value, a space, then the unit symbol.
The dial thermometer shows 5 °C
